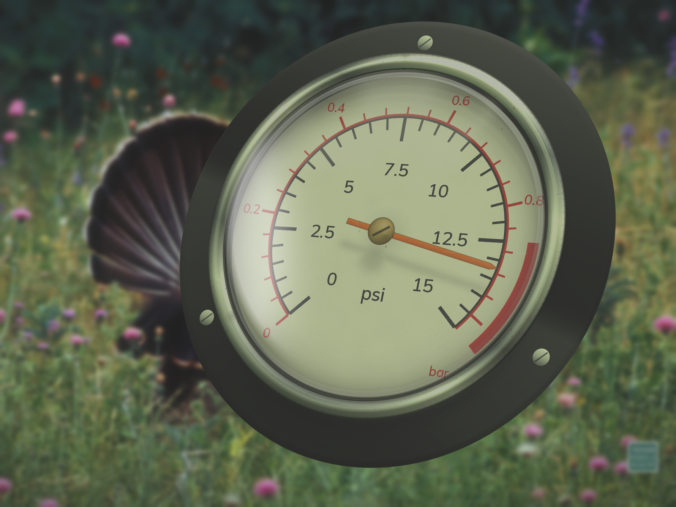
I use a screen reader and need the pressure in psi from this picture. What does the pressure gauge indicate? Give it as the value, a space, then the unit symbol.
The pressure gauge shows 13.25 psi
